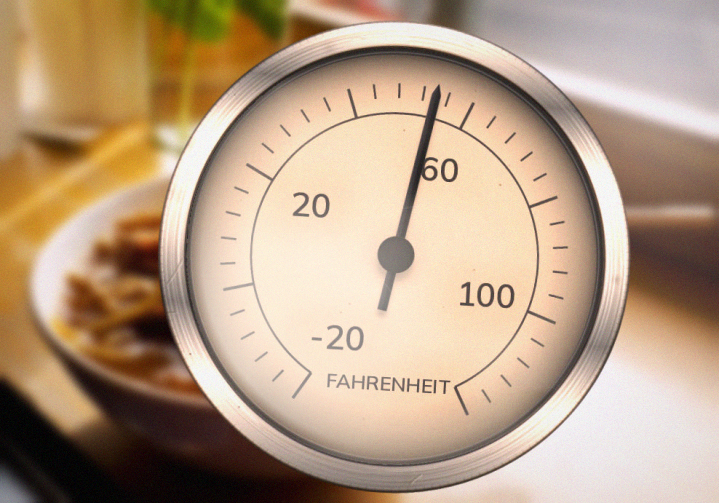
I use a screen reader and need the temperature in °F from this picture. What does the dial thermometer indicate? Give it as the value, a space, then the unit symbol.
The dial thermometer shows 54 °F
